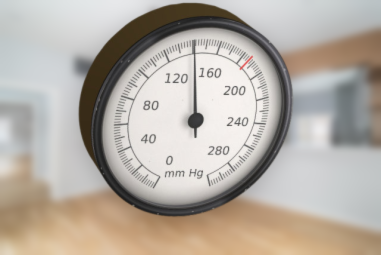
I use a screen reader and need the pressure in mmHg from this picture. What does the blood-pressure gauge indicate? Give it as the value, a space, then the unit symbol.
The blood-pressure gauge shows 140 mmHg
